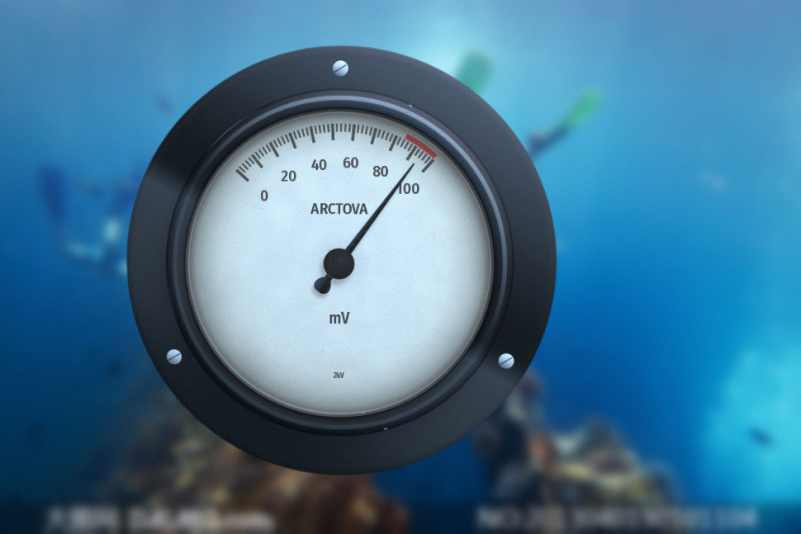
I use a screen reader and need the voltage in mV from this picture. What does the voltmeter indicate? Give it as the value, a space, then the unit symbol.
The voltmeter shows 94 mV
